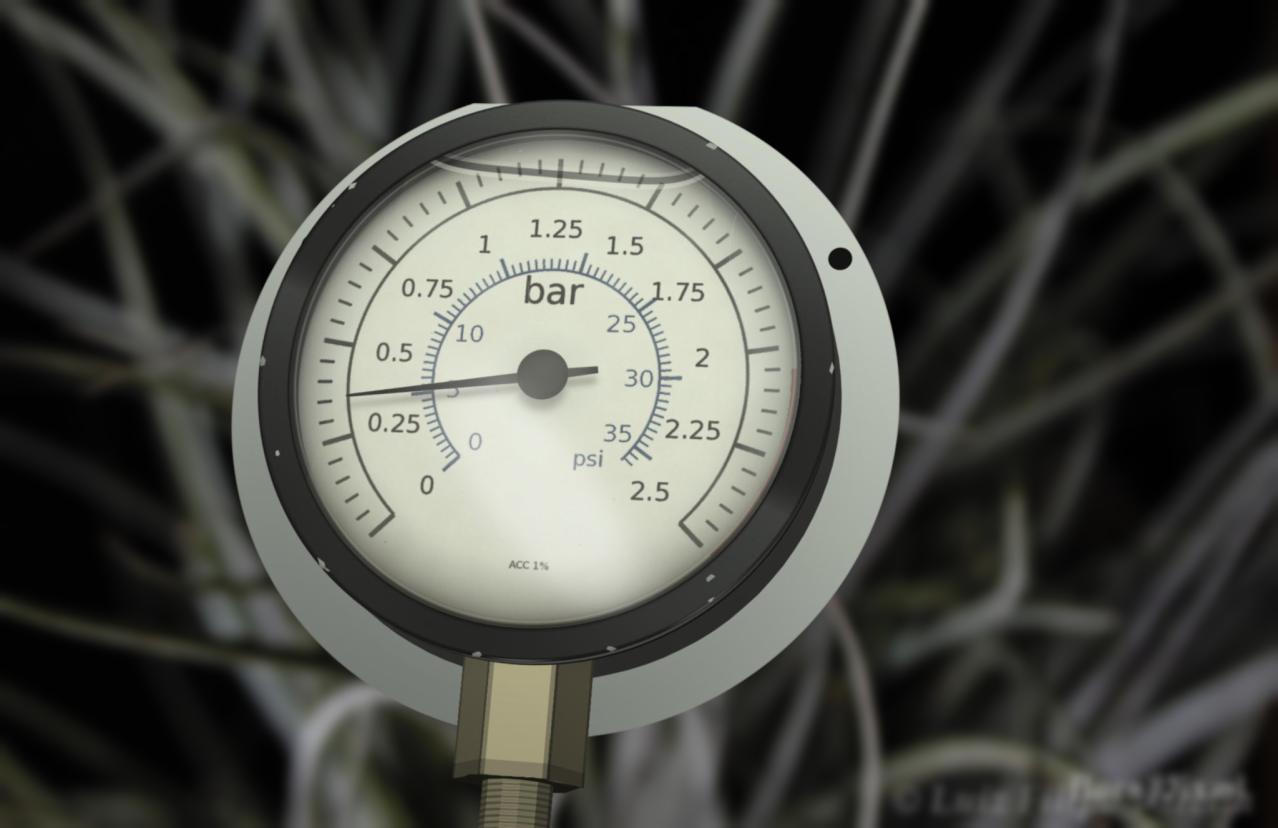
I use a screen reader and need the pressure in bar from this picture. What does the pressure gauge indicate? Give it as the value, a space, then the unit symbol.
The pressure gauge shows 0.35 bar
